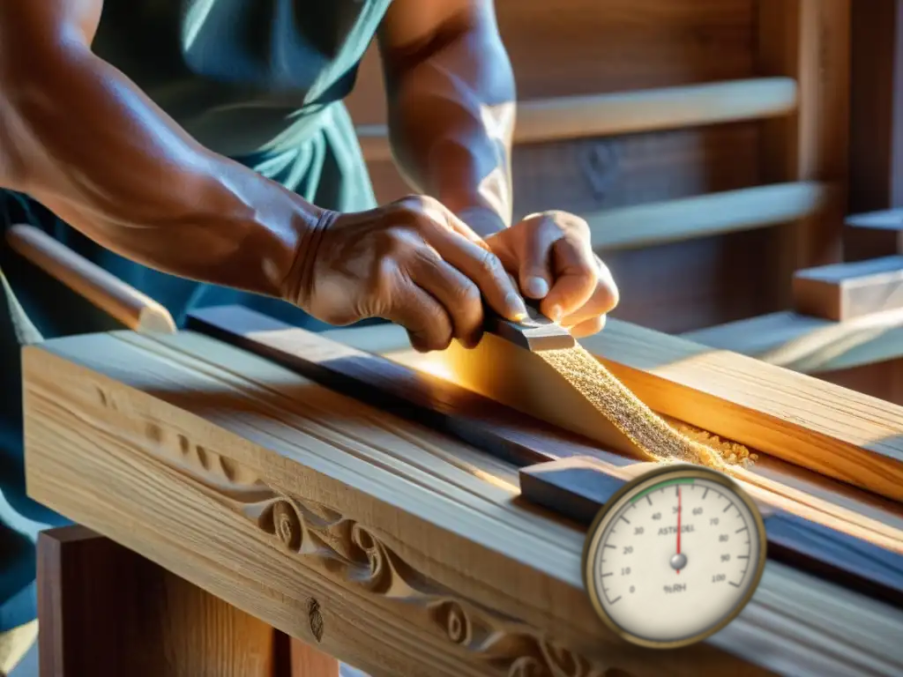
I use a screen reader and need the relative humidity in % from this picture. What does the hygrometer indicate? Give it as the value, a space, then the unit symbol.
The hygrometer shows 50 %
